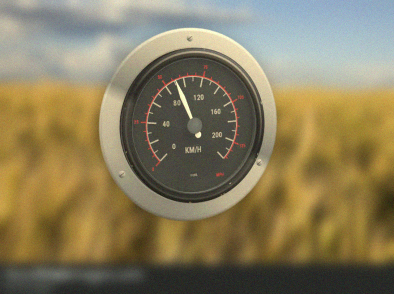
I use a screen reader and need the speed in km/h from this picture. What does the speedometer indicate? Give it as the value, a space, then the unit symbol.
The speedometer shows 90 km/h
